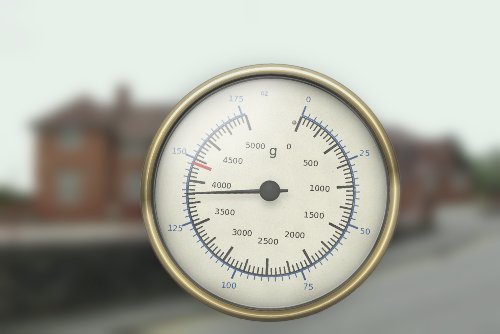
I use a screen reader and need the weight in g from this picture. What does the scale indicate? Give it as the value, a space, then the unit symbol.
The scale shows 3850 g
